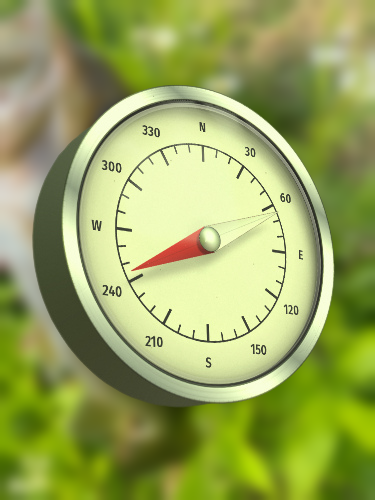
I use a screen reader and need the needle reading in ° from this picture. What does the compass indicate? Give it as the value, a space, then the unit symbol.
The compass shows 245 °
